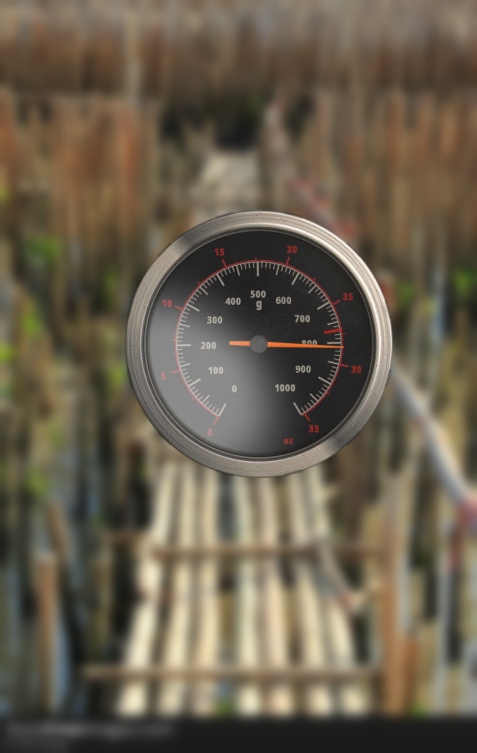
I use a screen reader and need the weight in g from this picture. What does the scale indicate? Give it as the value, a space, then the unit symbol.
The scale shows 810 g
